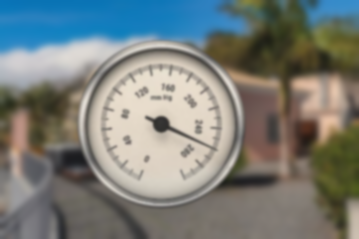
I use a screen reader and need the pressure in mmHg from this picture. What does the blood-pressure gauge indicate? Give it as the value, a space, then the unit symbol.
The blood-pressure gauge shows 260 mmHg
